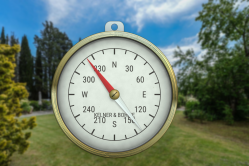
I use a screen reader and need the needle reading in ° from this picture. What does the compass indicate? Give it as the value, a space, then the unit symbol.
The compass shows 322.5 °
